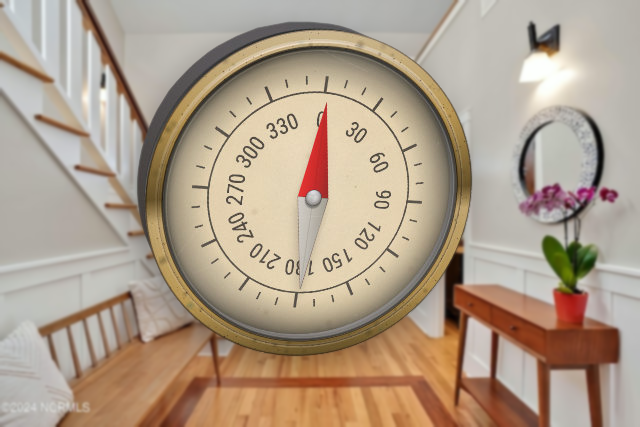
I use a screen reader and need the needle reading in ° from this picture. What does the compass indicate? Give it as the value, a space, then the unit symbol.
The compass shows 0 °
